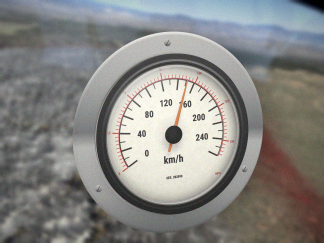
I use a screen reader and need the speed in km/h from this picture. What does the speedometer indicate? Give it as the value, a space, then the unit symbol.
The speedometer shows 150 km/h
